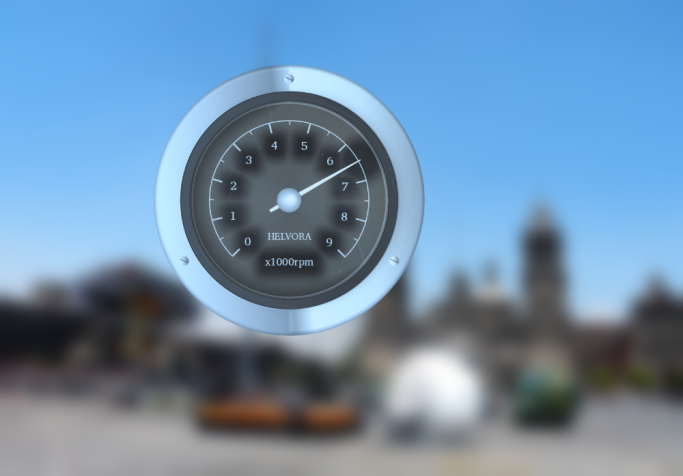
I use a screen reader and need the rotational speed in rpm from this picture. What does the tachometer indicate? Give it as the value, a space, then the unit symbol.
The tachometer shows 6500 rpm
